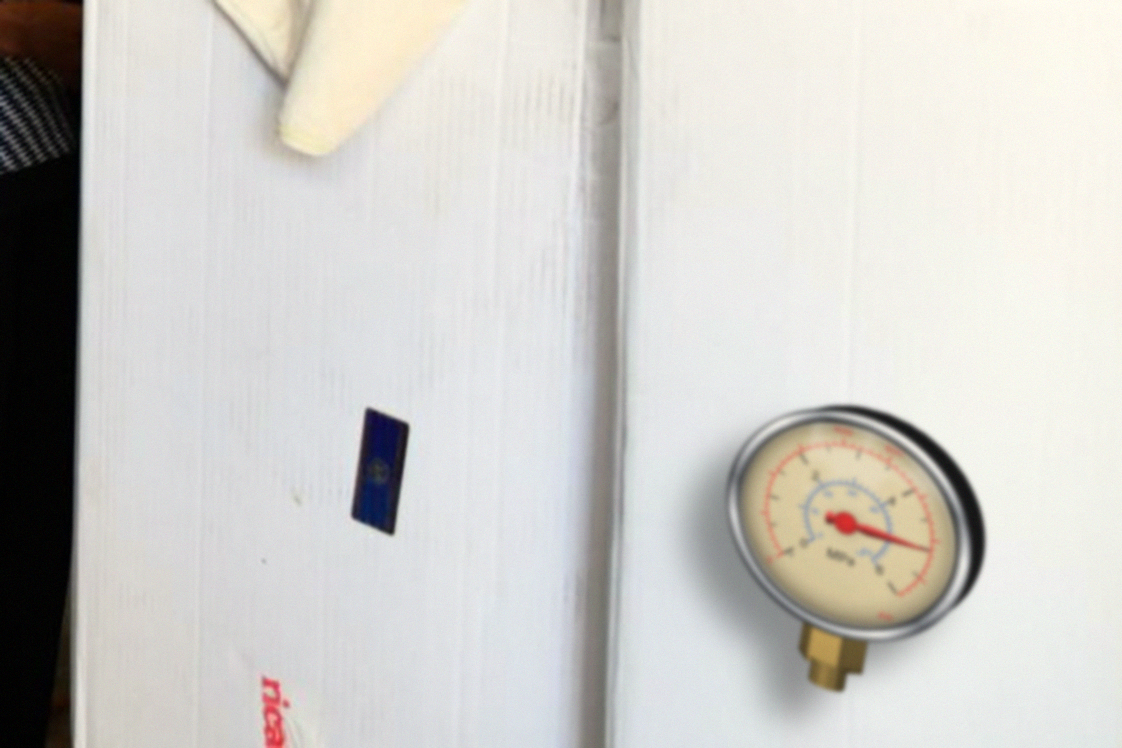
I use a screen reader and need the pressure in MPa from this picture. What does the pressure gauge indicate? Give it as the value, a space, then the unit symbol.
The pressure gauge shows 5 MPa
